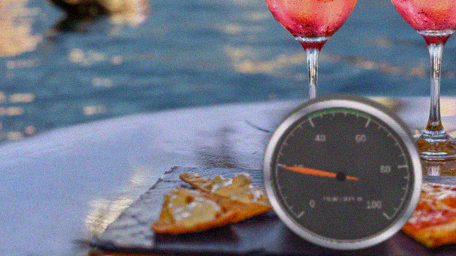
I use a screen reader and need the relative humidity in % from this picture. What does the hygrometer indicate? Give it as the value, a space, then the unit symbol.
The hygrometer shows 20 %
